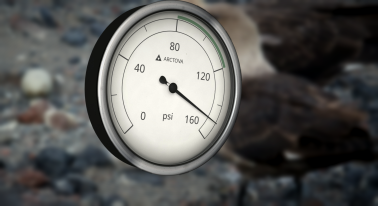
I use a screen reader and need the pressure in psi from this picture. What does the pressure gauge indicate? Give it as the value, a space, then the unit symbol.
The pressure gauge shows 150 psi
